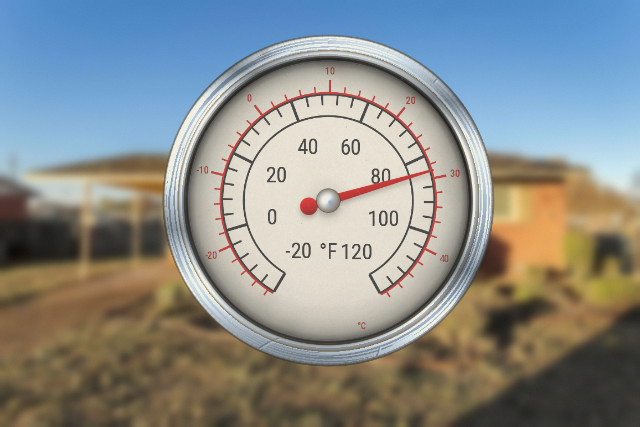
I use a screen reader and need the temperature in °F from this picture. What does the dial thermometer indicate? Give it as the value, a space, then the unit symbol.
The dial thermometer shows 84 °F
